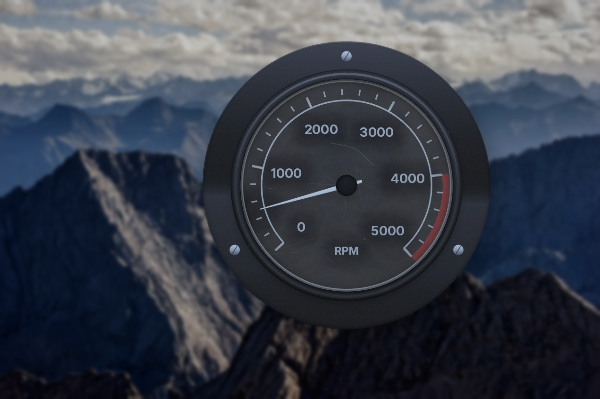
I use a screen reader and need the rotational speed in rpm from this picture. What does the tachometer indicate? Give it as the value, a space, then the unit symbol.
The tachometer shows 500 rpm
